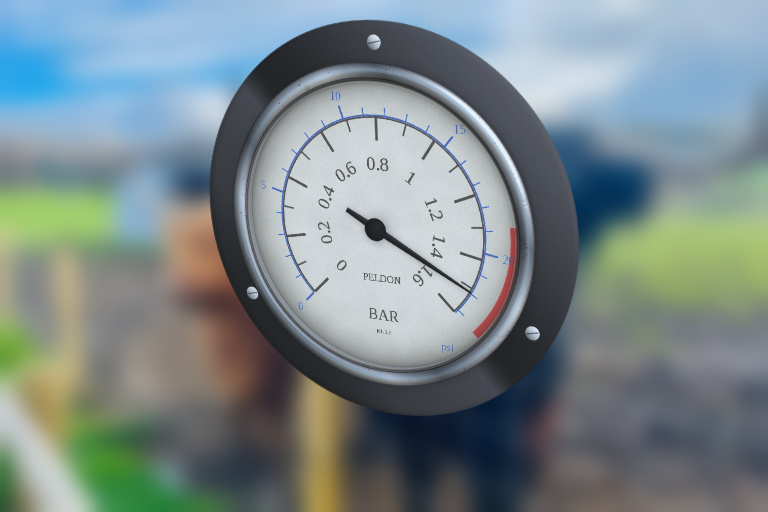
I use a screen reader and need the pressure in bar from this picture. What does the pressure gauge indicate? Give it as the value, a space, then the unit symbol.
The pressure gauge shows 1.5 bar
